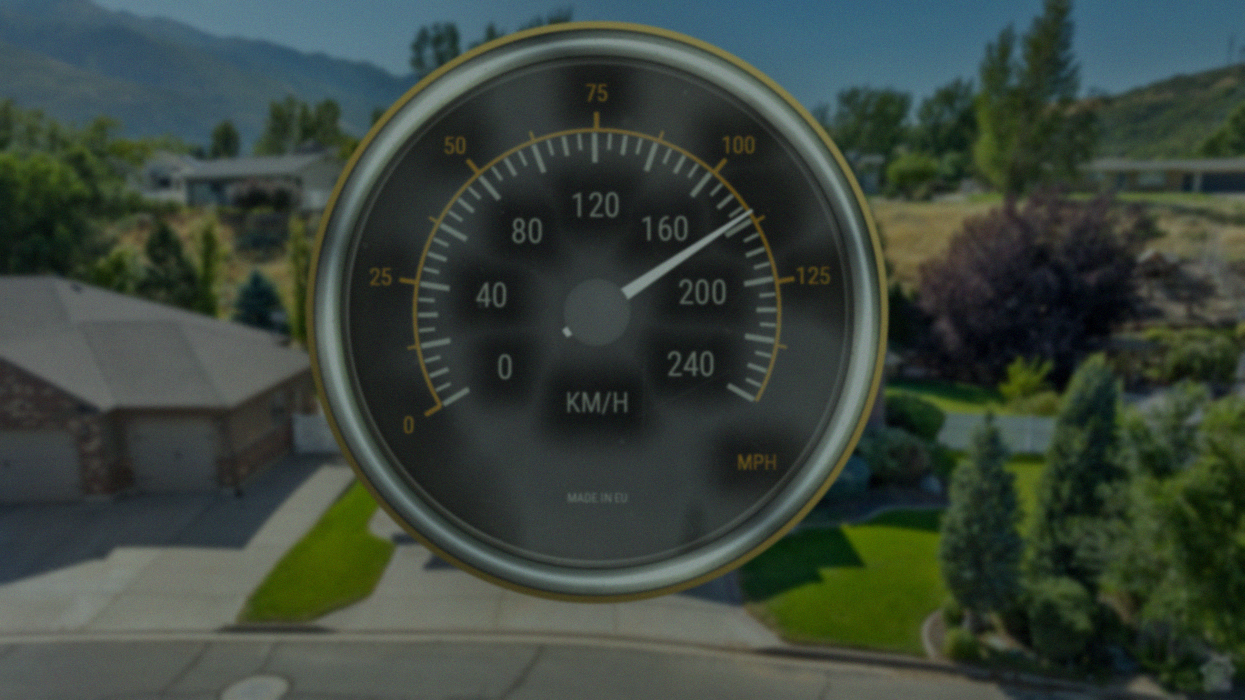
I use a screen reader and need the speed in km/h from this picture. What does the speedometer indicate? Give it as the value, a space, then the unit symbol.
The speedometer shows 177.5 km/h
